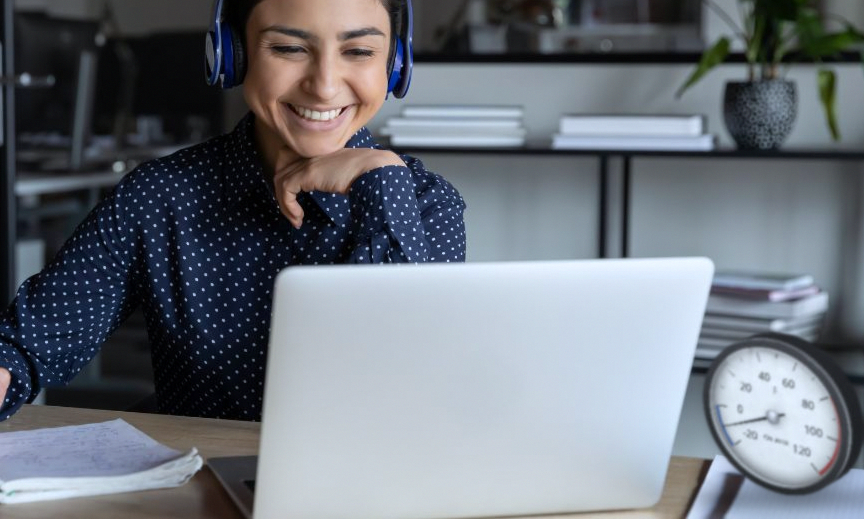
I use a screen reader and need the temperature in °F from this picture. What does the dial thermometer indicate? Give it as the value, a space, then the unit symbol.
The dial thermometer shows -10 °F
